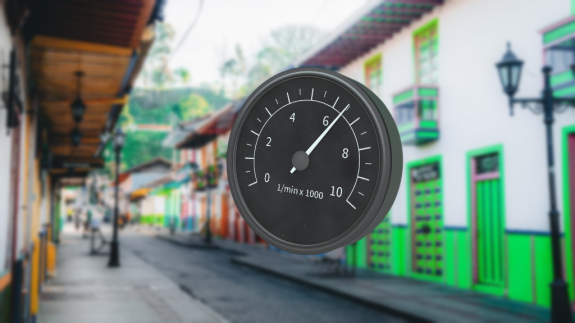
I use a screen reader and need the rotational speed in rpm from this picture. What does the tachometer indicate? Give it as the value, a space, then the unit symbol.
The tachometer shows 6500 rpm
